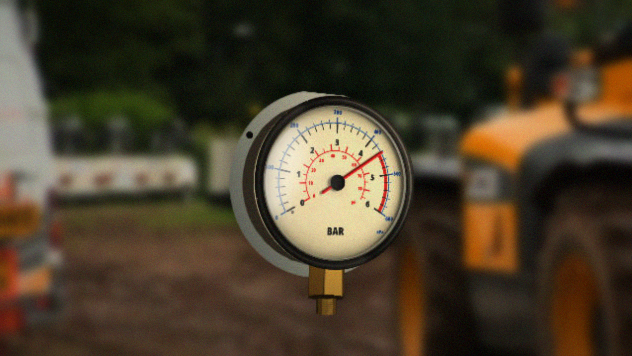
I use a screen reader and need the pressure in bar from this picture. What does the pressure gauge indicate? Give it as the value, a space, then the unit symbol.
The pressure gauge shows 4.4 bar
